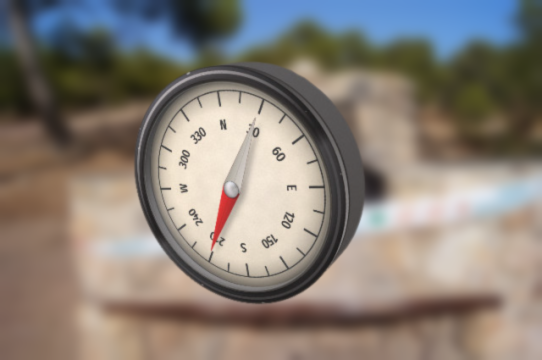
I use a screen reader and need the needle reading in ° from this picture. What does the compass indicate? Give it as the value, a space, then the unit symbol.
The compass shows 210 °
